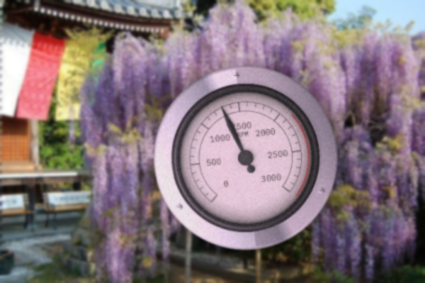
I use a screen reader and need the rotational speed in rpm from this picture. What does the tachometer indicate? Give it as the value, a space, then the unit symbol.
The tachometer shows 1300 rpm
